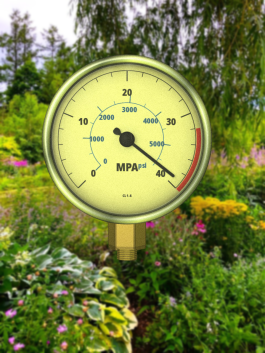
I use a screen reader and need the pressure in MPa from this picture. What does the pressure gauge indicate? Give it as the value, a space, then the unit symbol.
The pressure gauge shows 39 MPa
